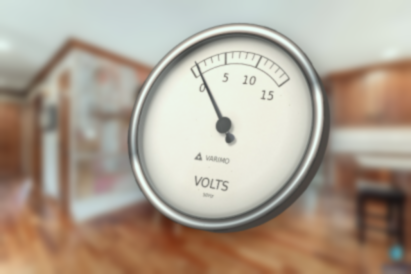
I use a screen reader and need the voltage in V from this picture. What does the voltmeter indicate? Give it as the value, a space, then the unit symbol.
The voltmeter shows 1 V
